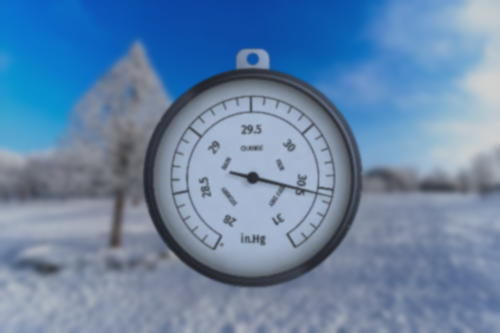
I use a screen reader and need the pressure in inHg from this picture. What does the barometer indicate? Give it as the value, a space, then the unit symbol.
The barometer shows 30.55 inHg
